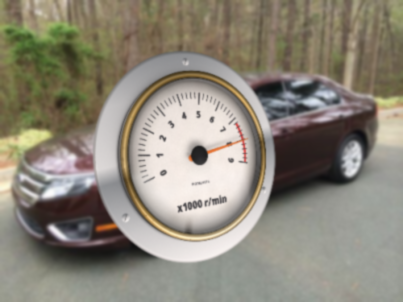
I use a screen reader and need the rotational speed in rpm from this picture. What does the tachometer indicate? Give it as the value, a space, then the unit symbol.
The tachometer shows 8000 rpm
